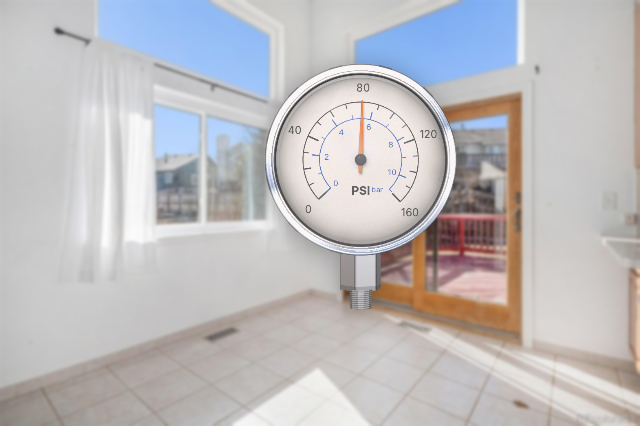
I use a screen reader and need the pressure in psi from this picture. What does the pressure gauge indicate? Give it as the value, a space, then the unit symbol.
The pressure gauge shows 80 psi
